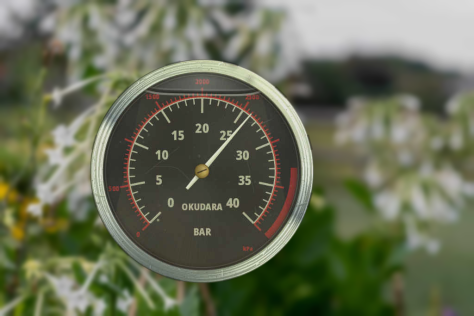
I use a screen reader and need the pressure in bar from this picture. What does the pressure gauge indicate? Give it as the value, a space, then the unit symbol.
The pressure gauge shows 26 bar
